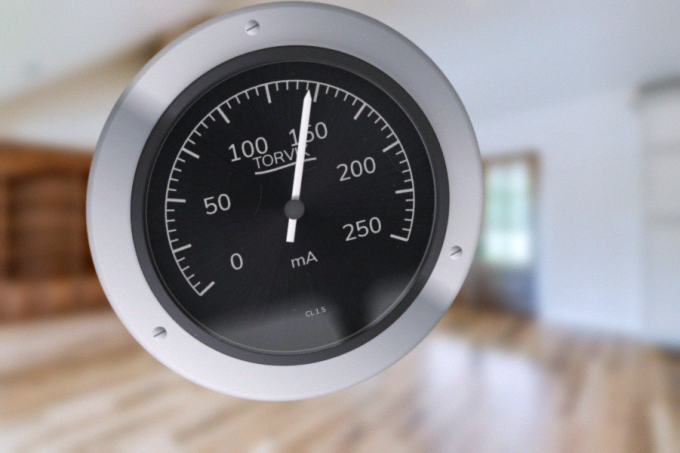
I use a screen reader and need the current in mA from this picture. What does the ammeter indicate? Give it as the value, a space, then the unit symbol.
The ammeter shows 145 mA
